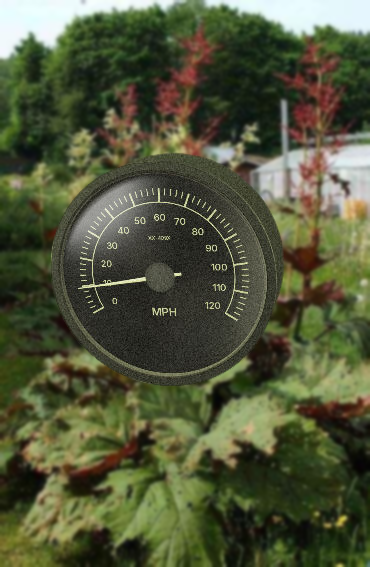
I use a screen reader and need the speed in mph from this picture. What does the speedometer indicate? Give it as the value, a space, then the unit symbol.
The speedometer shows 10 mph
